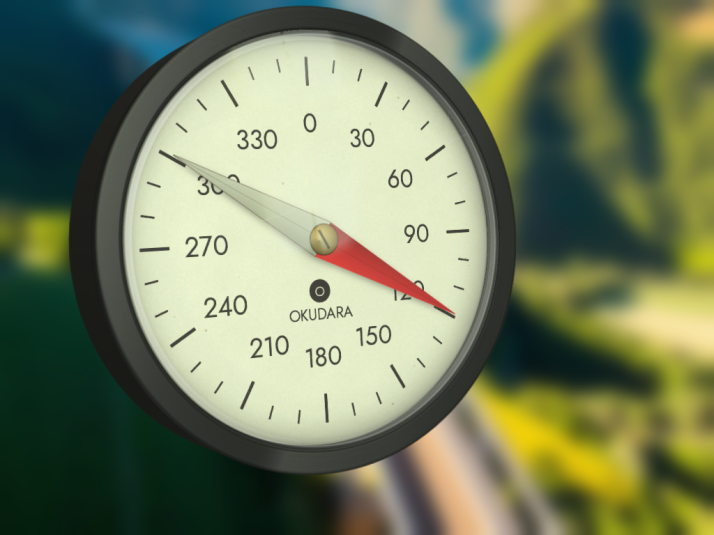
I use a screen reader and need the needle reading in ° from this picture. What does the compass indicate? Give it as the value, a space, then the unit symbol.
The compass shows 120 °
